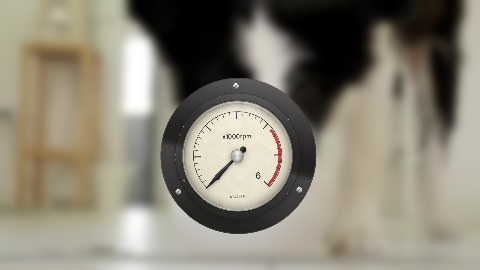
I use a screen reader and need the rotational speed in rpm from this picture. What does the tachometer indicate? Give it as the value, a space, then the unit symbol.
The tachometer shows 0 rpm
